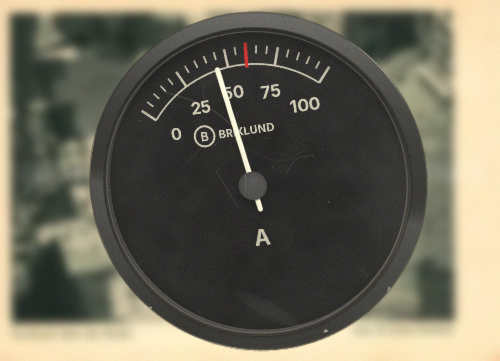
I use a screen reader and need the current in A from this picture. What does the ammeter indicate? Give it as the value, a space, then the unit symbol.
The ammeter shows 45 A
